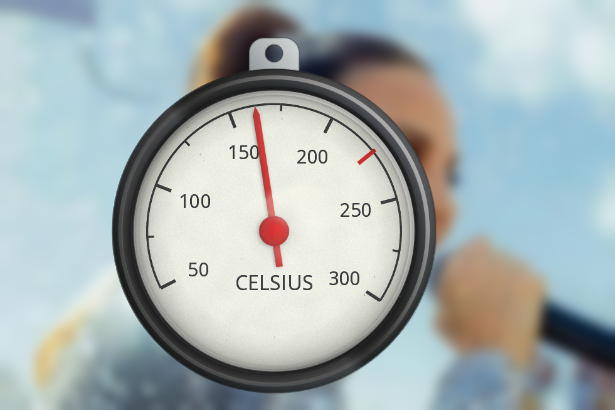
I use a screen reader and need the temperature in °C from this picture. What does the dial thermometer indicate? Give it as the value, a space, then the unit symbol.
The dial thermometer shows 162.5 °C
